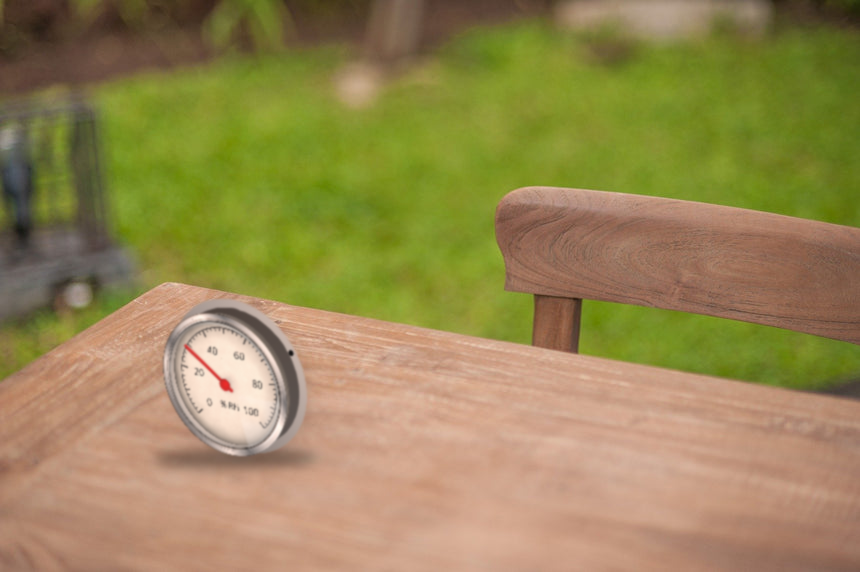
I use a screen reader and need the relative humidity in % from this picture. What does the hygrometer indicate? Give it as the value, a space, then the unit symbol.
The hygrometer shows 30 %
